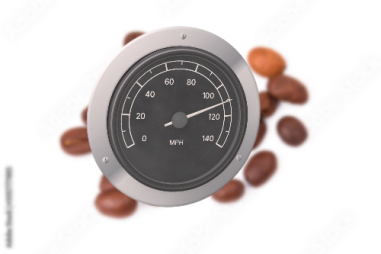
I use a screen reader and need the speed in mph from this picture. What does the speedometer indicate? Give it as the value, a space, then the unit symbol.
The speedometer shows 110 mph
